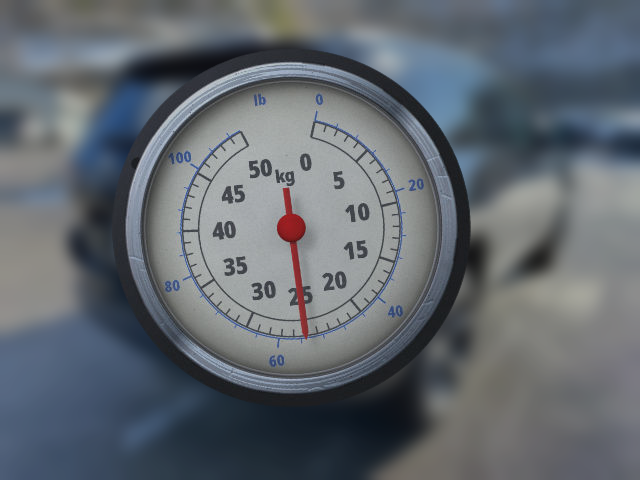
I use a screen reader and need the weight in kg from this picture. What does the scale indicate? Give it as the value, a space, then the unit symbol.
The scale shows 25 kg
